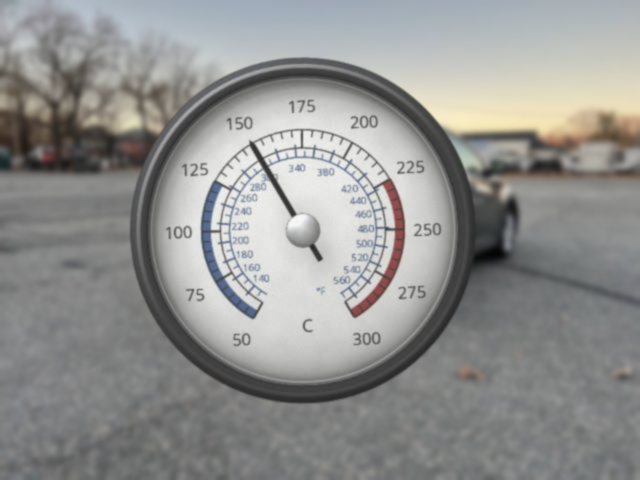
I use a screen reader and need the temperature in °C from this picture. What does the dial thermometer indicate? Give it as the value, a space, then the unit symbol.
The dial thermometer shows 150 °C
